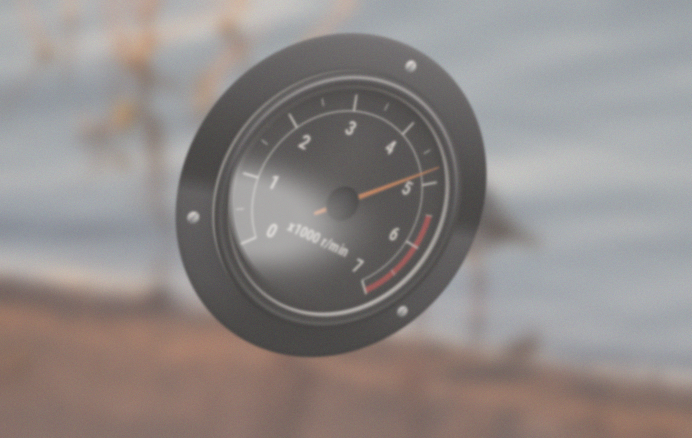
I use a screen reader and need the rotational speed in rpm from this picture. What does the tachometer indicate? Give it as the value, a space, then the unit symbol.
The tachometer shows 4750 rpm
